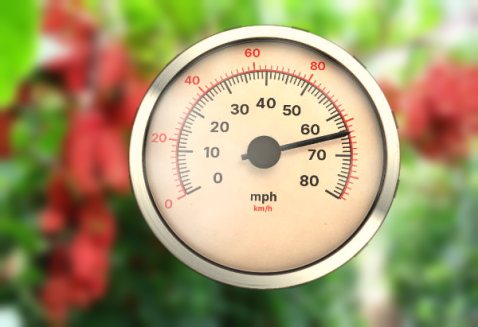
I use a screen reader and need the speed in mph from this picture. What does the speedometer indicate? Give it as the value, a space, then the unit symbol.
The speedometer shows 65 mph
